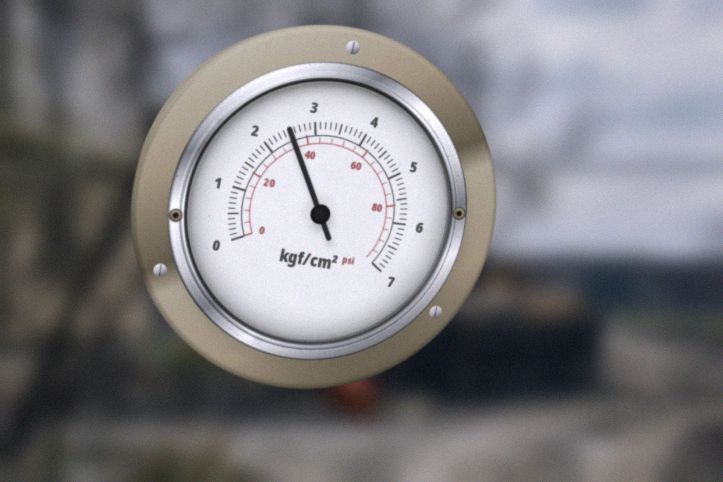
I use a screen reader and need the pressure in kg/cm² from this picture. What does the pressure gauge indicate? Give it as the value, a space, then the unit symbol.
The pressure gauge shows 2.5 kg/cm²
